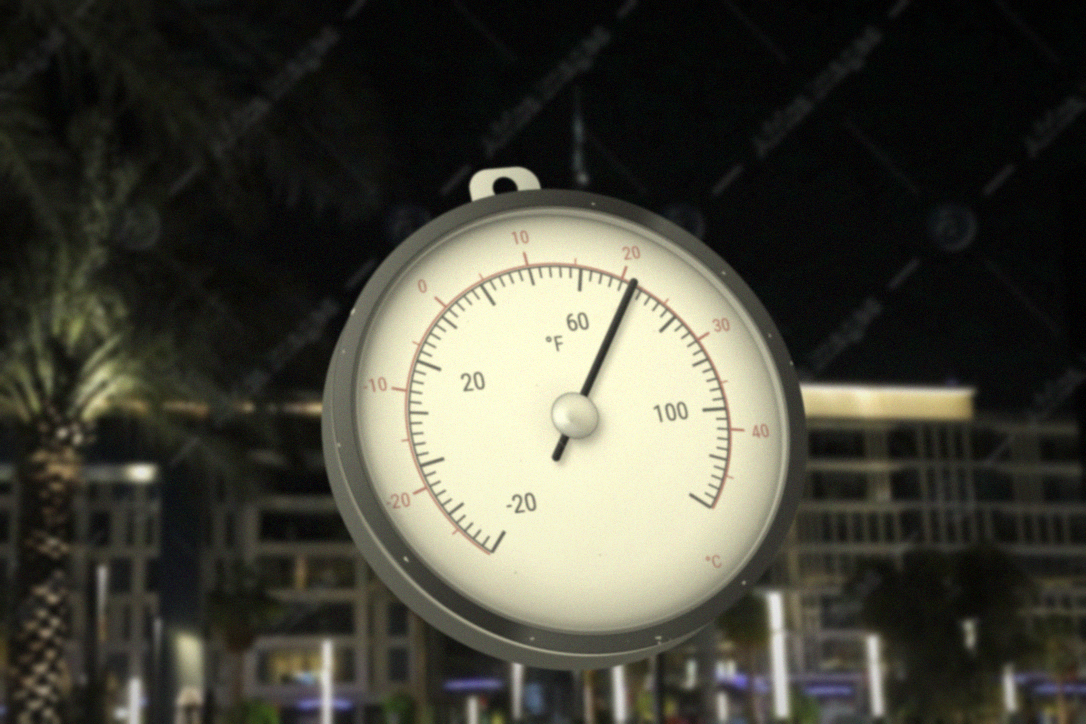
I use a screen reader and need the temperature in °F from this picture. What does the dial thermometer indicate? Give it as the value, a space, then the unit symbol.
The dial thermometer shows 70 °F
